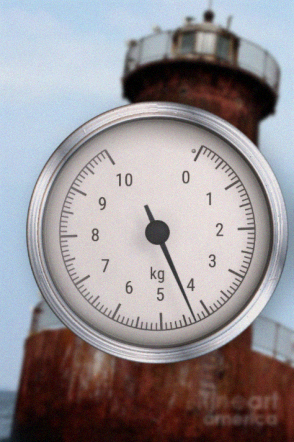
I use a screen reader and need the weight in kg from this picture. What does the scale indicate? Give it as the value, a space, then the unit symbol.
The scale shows 4.3 kg
